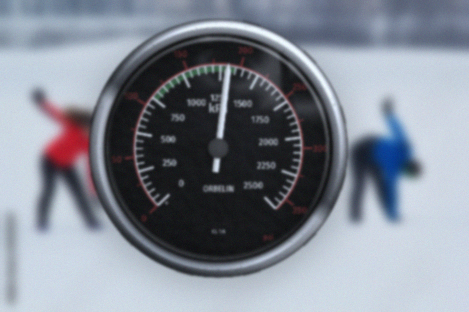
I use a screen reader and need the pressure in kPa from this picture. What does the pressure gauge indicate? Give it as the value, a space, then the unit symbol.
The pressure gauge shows 1300 kPa
